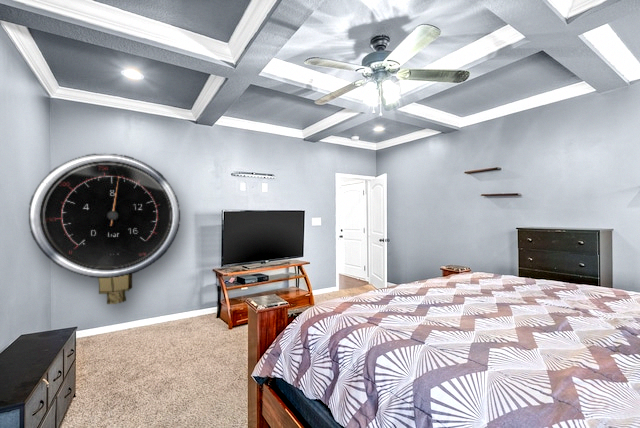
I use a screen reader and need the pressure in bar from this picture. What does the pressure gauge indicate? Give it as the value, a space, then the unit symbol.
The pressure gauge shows 8.5 bar
